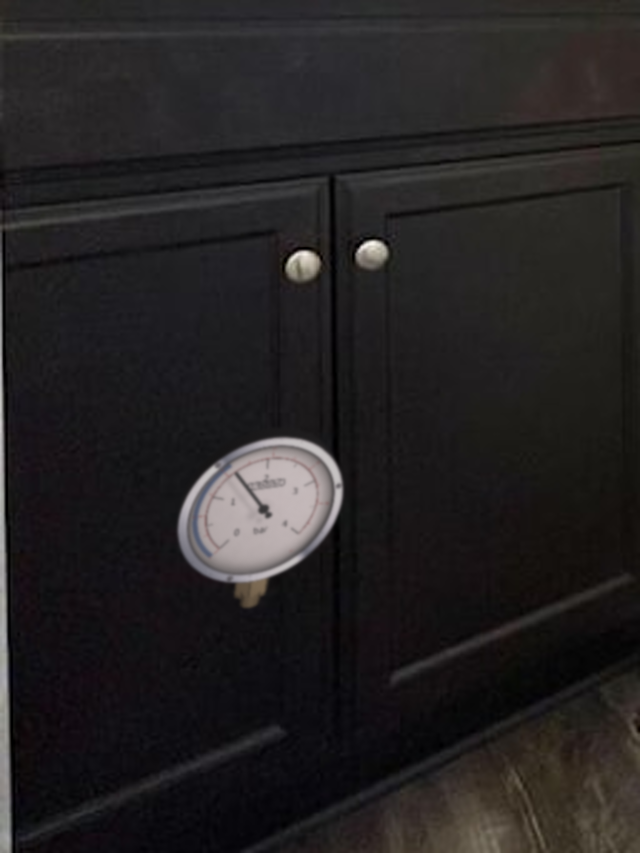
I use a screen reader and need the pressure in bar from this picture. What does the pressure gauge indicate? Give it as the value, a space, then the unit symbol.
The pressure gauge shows 1.5 bar
